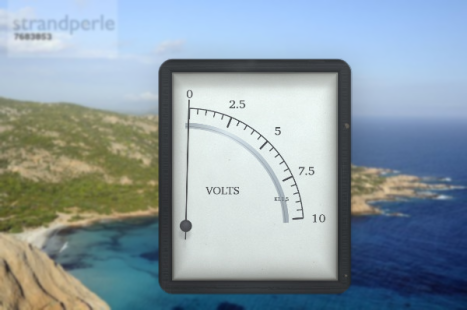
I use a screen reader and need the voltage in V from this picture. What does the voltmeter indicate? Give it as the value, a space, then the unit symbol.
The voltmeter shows 0 V
